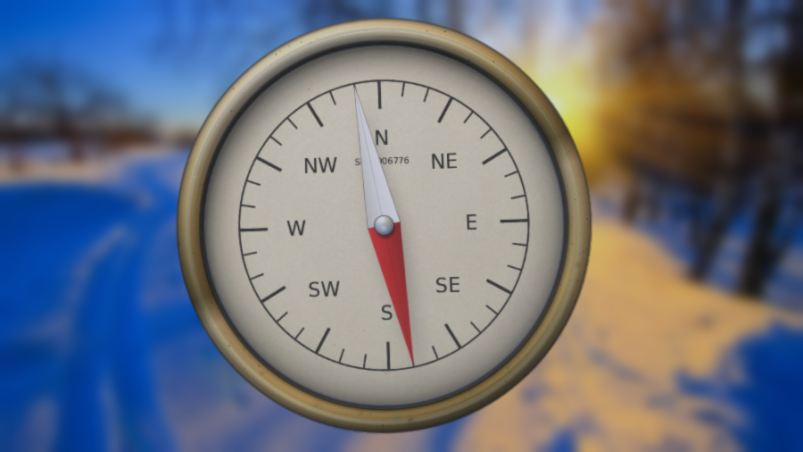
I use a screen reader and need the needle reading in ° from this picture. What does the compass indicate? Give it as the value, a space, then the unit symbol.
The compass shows 170 °
